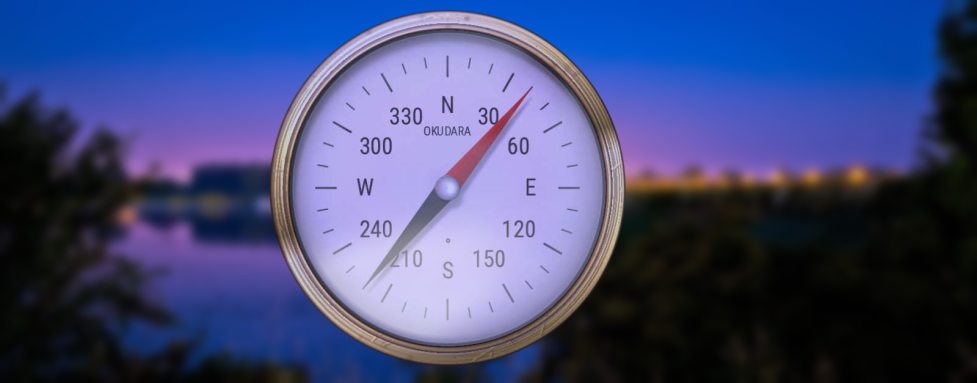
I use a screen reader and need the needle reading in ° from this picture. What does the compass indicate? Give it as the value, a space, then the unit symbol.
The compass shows 40 °
